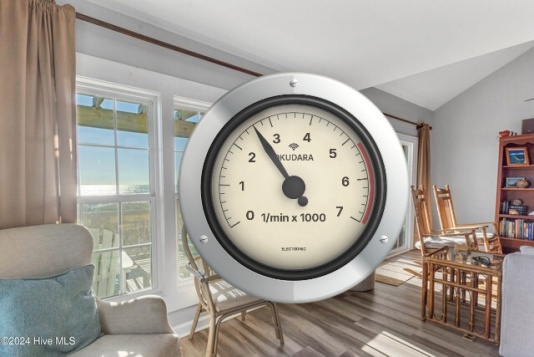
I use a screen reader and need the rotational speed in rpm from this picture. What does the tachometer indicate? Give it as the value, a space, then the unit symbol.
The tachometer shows 2600 rpm
